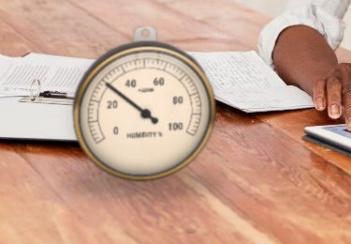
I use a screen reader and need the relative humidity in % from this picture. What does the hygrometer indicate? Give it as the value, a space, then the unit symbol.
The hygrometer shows 30 %
